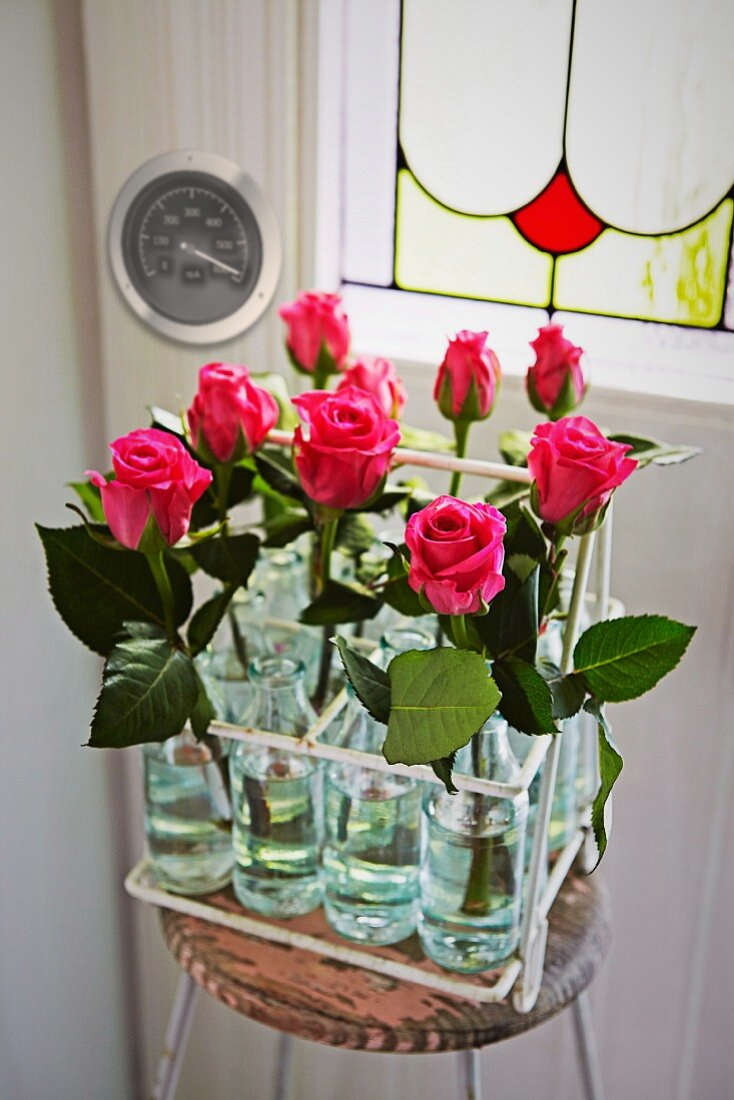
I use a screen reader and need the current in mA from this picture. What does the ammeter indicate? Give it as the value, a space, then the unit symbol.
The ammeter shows 580 mA
